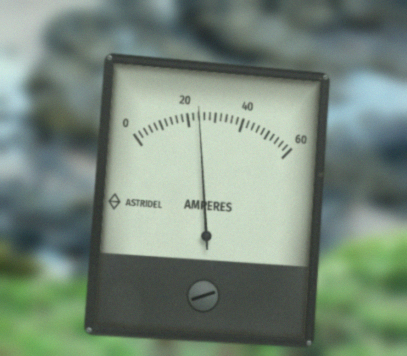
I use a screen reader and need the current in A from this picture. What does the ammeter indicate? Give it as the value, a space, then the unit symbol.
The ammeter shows 24 A
